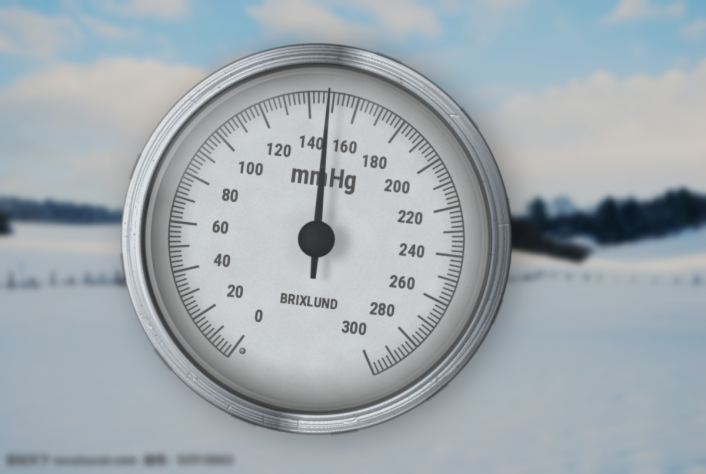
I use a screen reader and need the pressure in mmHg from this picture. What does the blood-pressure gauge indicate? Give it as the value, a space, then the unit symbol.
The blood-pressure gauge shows 148 mmHg
